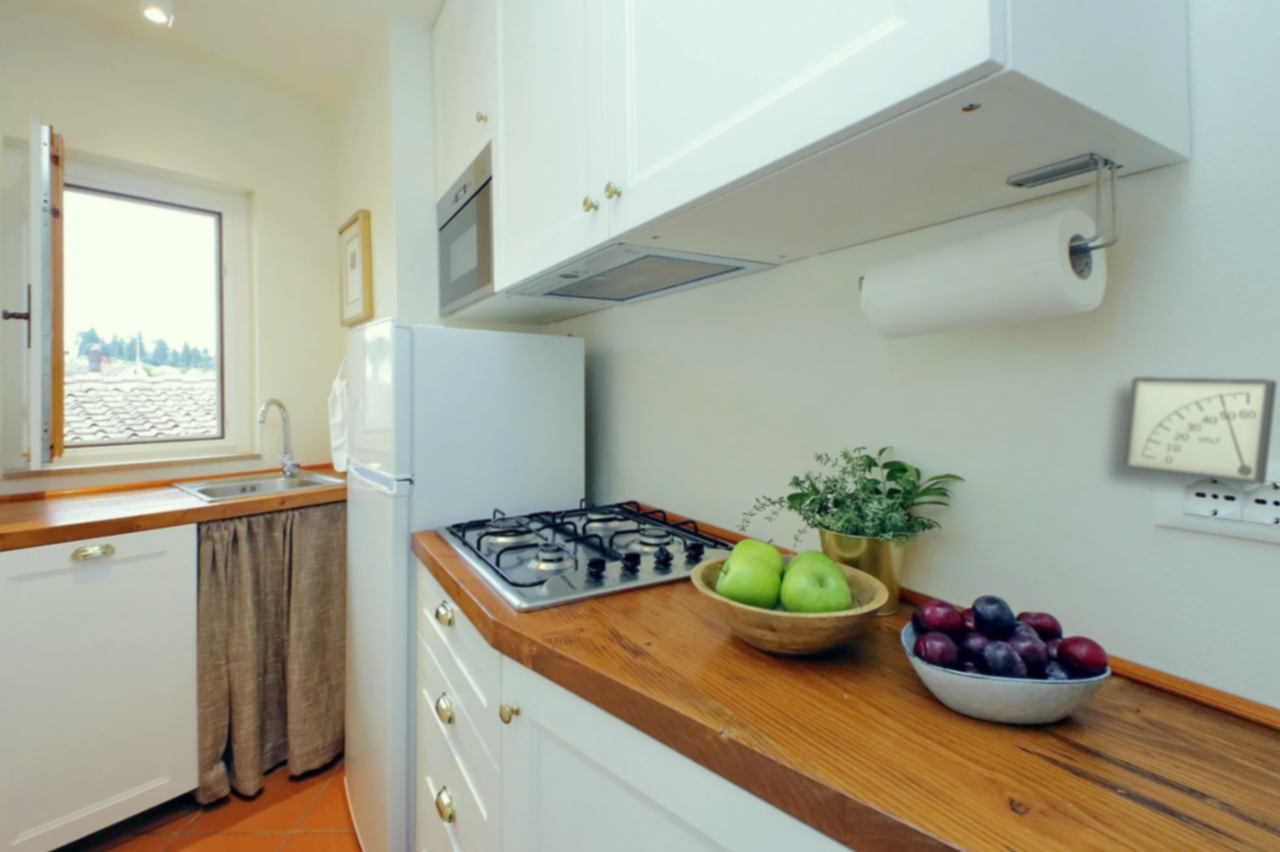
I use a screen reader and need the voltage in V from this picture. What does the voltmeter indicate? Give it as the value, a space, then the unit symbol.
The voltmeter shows 50 V
